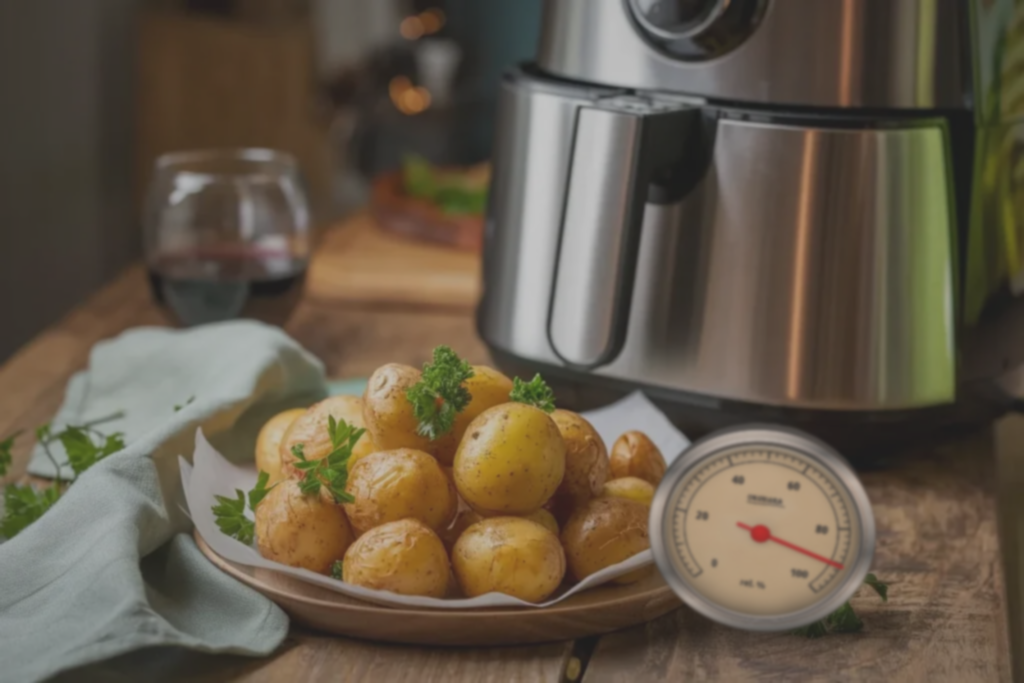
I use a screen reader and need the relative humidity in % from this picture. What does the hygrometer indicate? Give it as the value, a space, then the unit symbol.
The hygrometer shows 90 %
